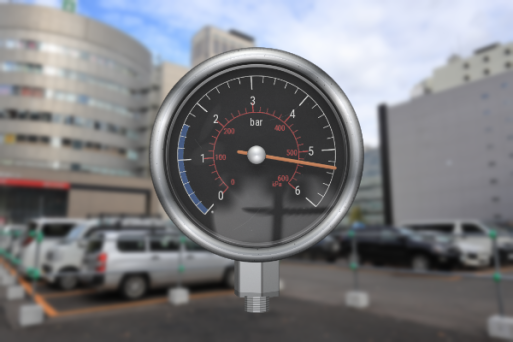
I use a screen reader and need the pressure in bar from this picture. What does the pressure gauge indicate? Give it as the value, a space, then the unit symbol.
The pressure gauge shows 5.3 bar
